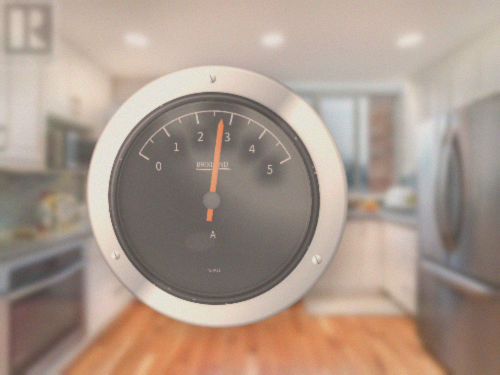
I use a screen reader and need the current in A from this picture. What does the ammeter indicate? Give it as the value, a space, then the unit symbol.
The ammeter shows 2.75 A
